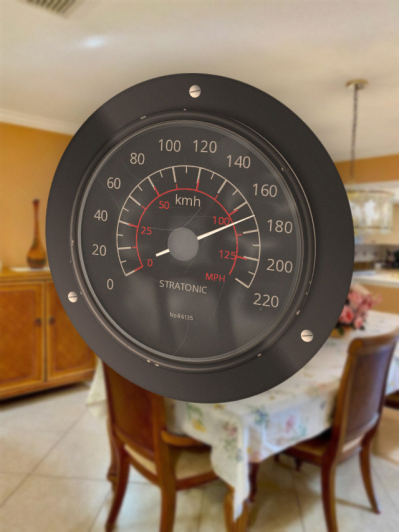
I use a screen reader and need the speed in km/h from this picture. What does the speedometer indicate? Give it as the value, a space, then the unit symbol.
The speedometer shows 170 km/h
